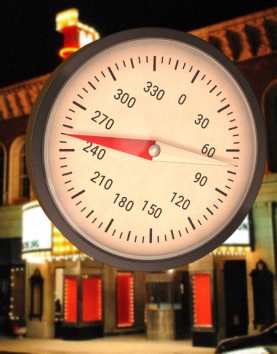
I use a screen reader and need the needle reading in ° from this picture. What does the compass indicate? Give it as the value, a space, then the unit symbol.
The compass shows 250 °
